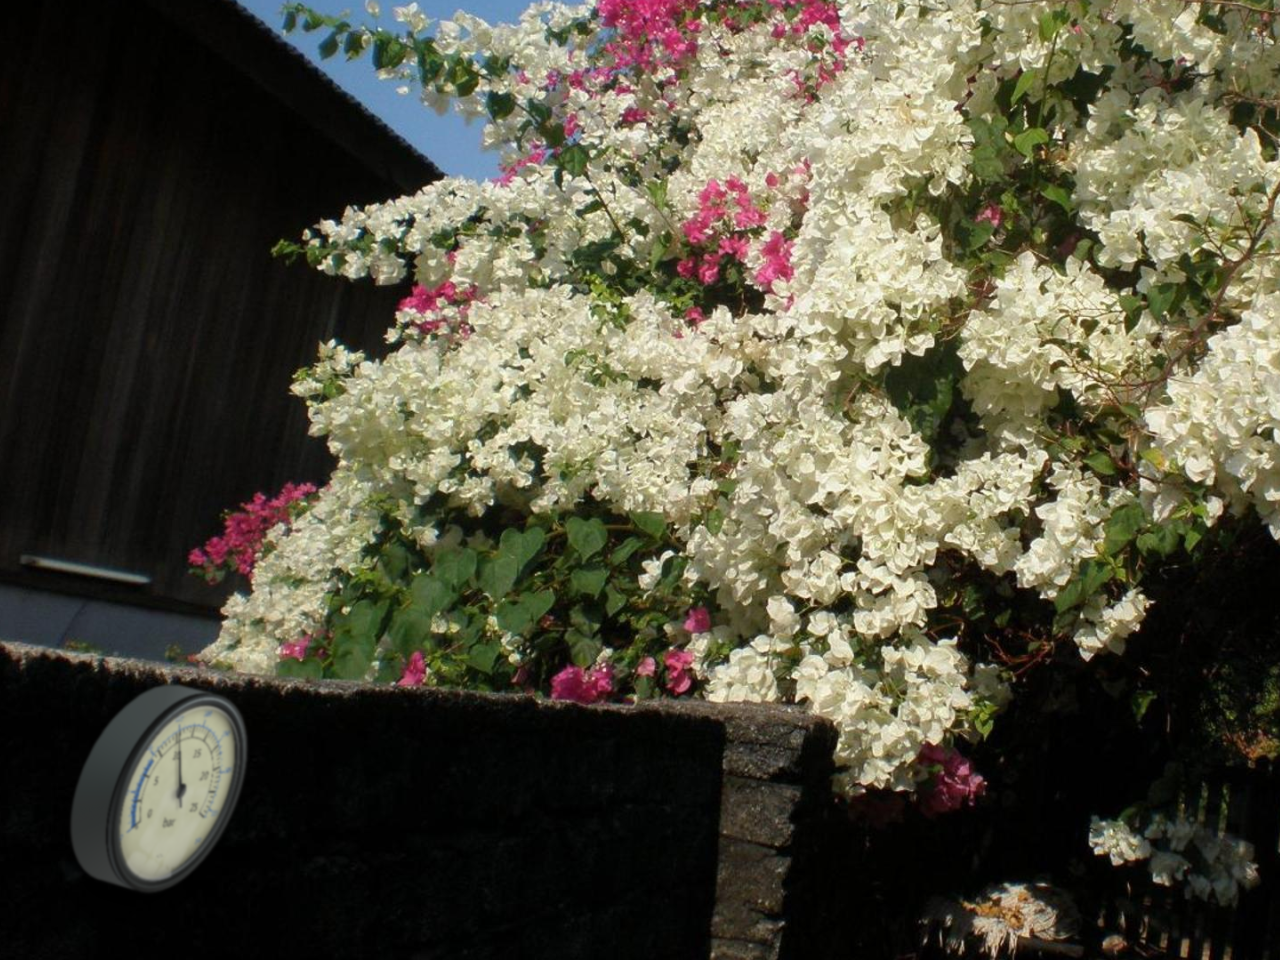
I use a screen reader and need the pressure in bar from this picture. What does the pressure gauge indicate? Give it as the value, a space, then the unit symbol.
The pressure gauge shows 10 bar
